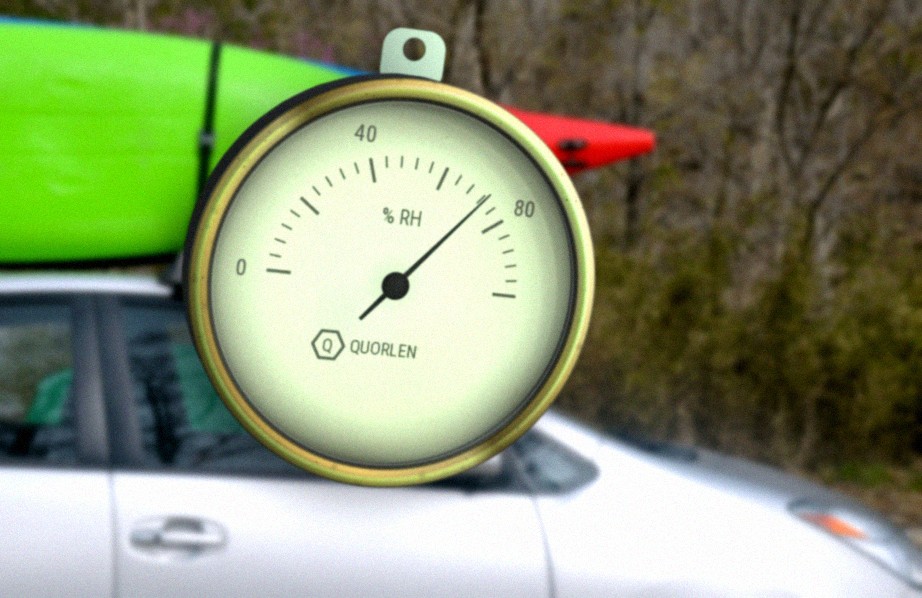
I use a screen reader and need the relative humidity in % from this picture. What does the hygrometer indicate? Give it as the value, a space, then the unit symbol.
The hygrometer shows 72 %
